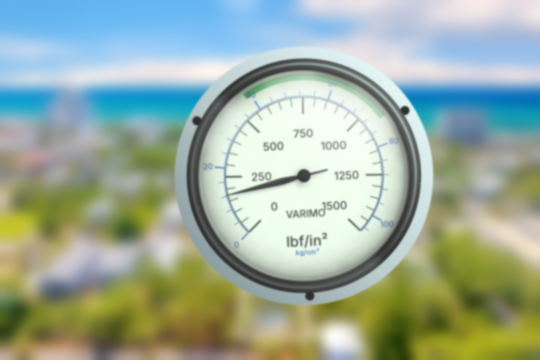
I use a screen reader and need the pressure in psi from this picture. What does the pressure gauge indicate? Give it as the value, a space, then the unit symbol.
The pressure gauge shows 175 psi
